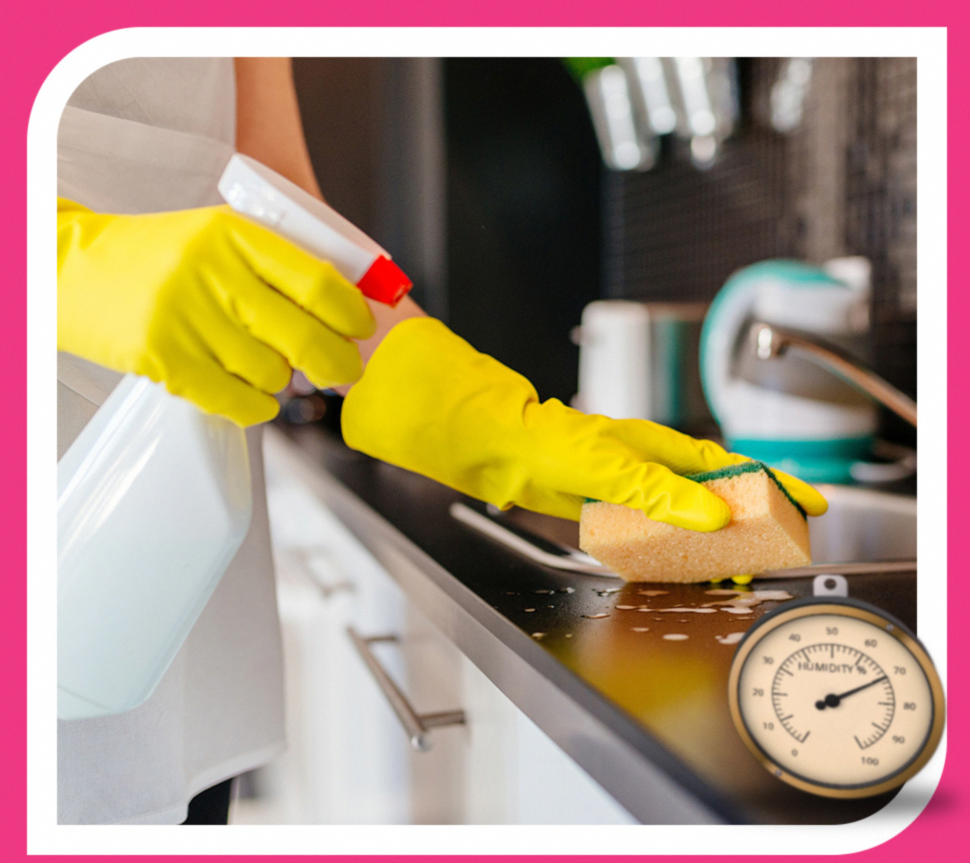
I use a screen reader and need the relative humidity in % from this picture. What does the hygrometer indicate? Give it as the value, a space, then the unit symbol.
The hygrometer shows 70 %
